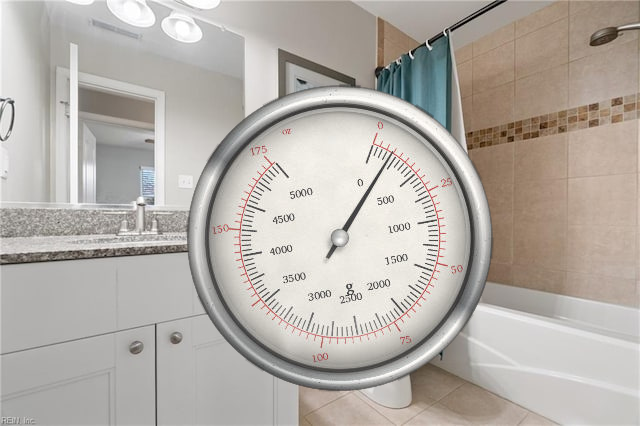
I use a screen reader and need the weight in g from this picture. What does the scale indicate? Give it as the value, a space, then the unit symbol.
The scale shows 200 g
